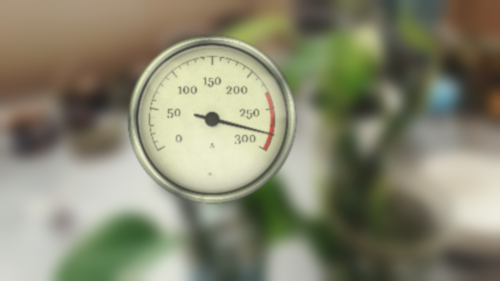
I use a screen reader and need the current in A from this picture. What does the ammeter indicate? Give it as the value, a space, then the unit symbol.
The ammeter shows 280 A
